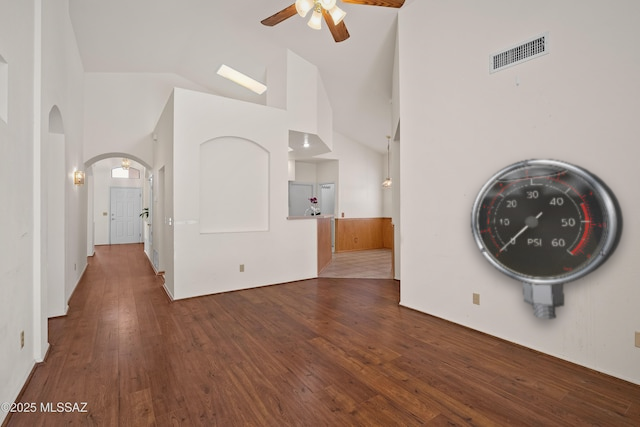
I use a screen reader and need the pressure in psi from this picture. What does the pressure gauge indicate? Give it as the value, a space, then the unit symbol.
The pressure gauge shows 0 psi
